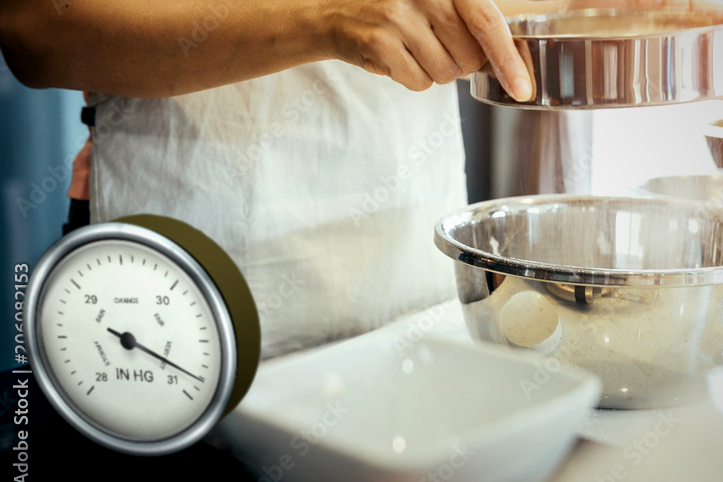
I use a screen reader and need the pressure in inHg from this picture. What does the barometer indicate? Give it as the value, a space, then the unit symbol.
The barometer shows 30.8 inHg
